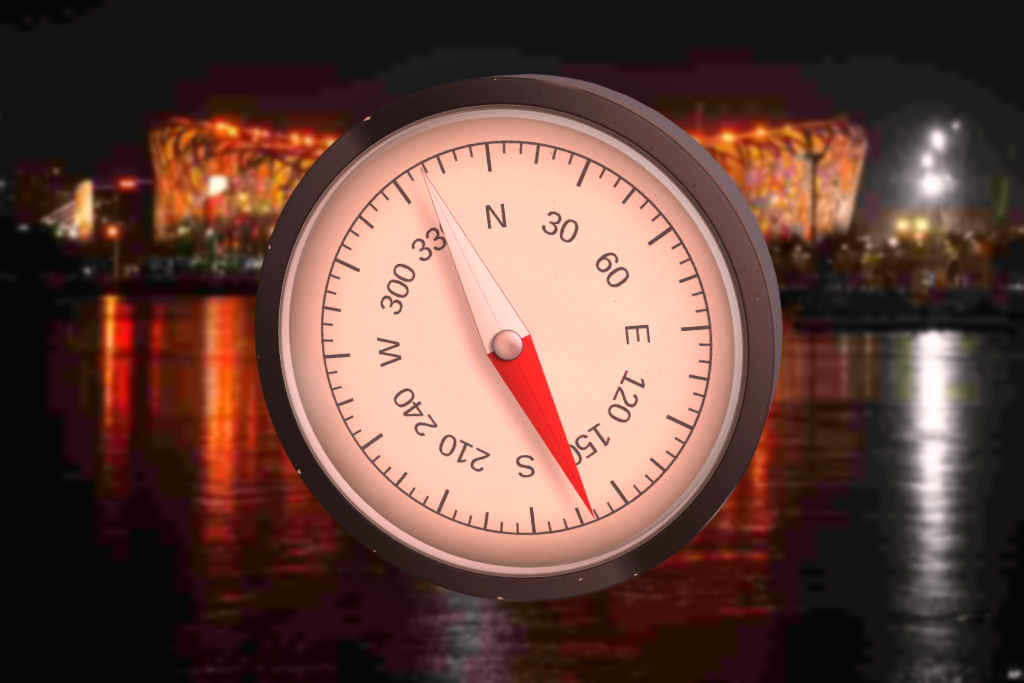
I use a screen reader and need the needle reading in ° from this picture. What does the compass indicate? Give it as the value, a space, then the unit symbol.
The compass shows 160 °
